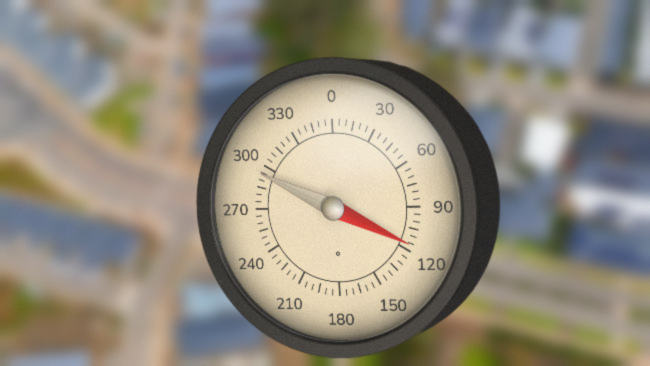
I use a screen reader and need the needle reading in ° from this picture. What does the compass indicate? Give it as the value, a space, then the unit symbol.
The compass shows 115 °
